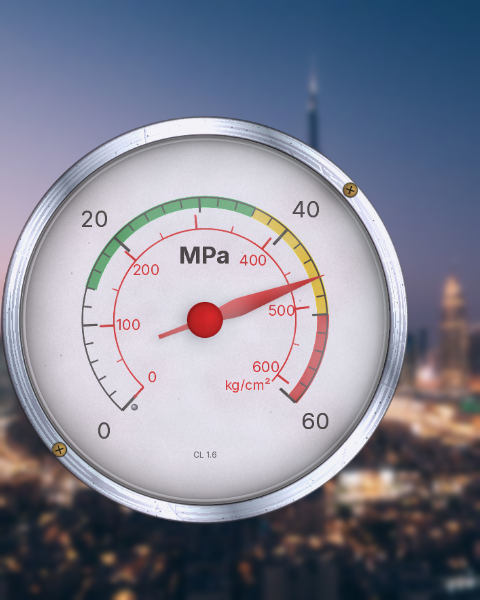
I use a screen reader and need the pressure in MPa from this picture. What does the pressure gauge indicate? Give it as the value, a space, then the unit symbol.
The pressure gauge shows 46 MPa
